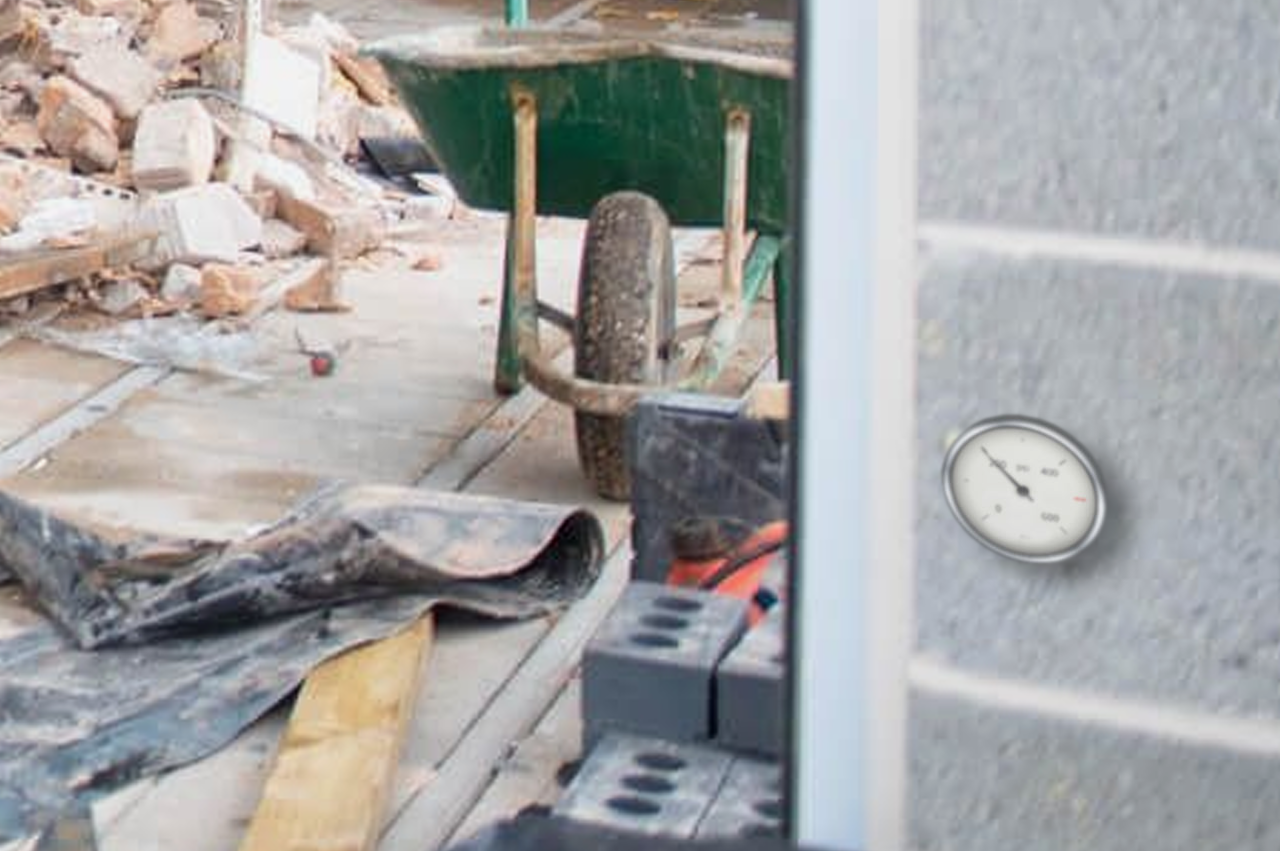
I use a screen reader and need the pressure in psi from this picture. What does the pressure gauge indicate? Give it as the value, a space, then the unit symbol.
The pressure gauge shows 200 psi
